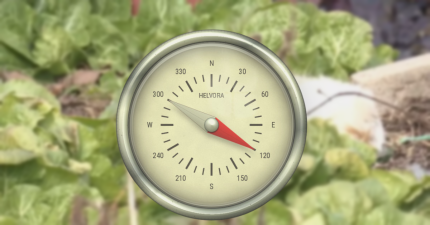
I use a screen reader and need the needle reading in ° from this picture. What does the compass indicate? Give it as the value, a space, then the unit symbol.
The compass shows 120 °
